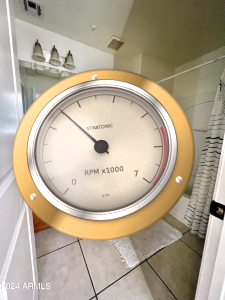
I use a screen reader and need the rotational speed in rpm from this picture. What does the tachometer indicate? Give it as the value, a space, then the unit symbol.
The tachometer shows 2500 rpm
